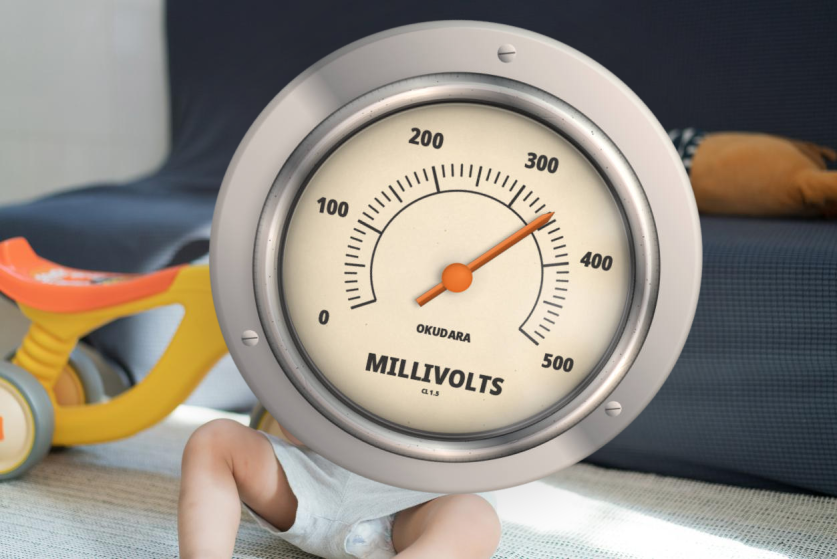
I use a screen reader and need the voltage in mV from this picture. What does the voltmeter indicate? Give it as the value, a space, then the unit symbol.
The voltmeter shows 340 mV
